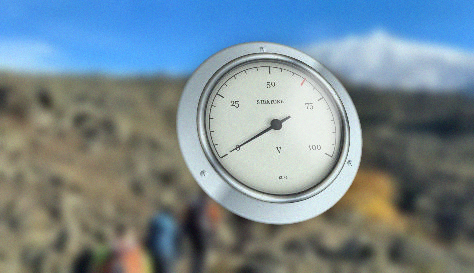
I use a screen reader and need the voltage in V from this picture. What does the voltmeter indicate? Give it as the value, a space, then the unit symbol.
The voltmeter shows 0 V
